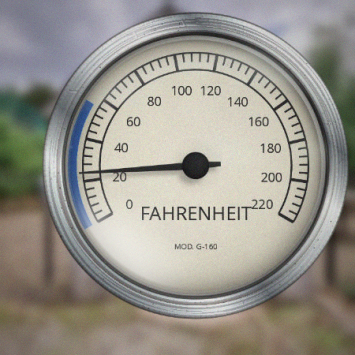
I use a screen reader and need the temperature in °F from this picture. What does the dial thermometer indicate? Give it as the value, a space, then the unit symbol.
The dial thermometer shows 24 °F
